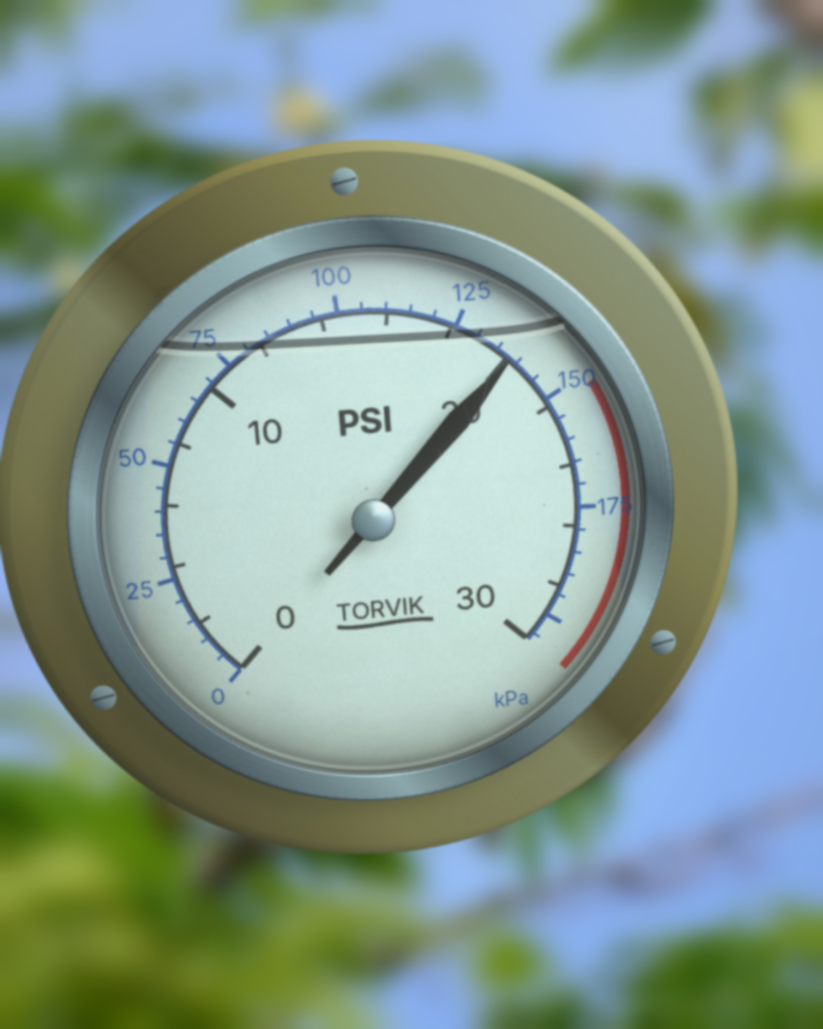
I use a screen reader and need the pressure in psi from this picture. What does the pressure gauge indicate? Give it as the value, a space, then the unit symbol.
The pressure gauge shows 20 psi
